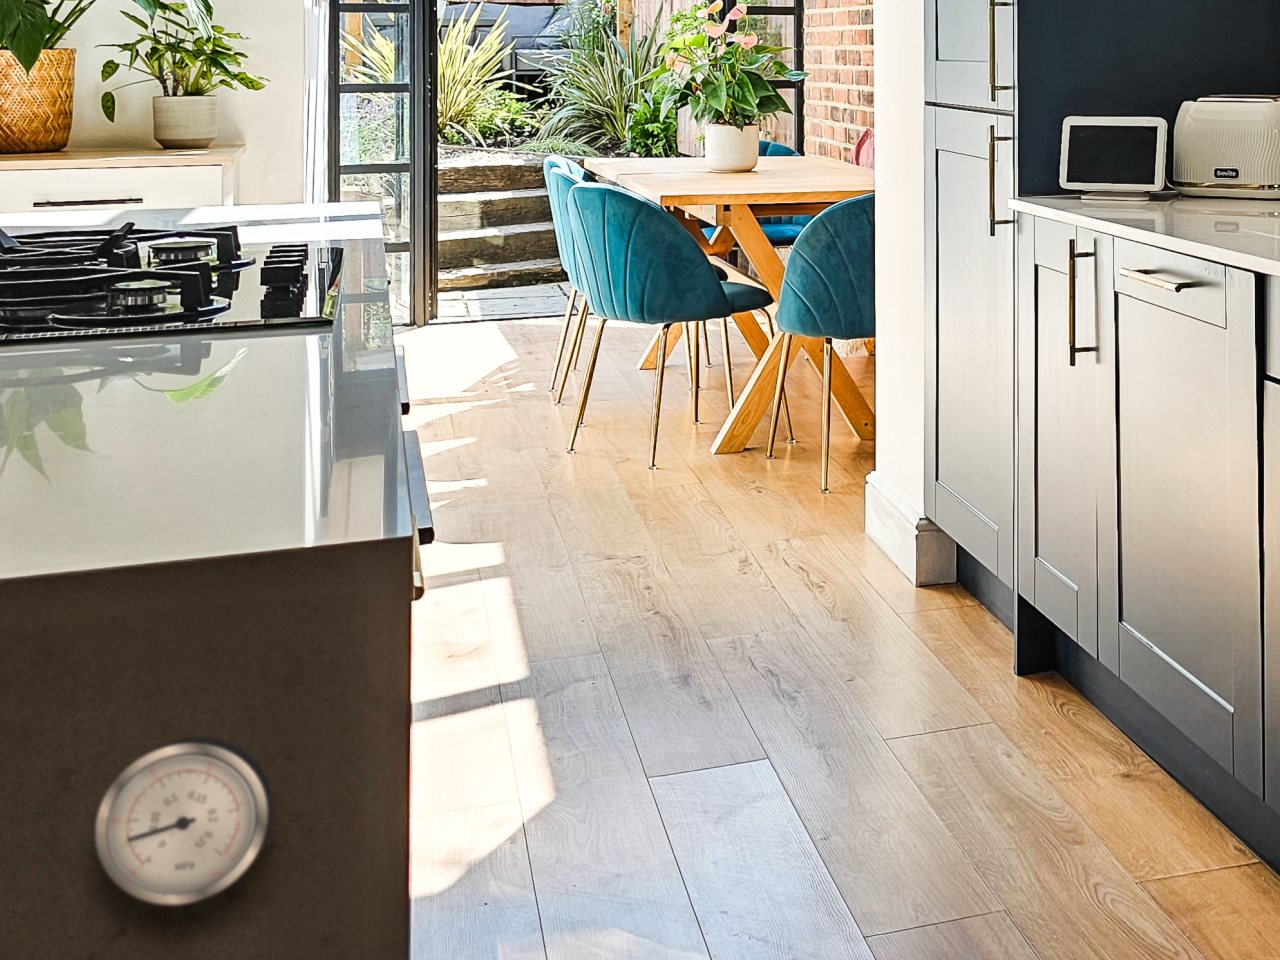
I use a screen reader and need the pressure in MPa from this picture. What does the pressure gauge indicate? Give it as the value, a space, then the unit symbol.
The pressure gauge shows 0.03 MPa
